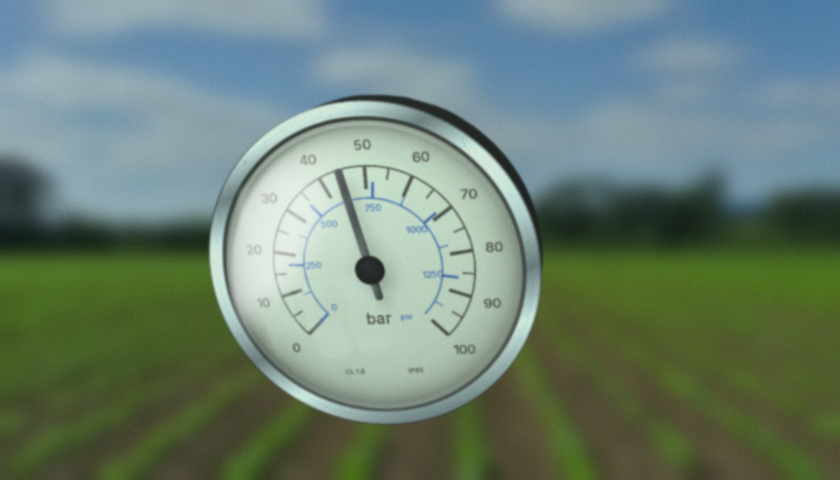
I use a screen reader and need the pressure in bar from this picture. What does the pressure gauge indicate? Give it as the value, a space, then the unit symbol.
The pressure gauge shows 45 bar
